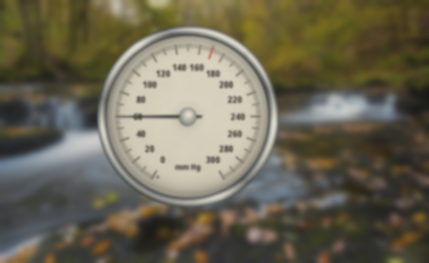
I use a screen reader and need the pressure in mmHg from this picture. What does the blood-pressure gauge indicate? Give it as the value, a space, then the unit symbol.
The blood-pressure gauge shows 60 mmHg
